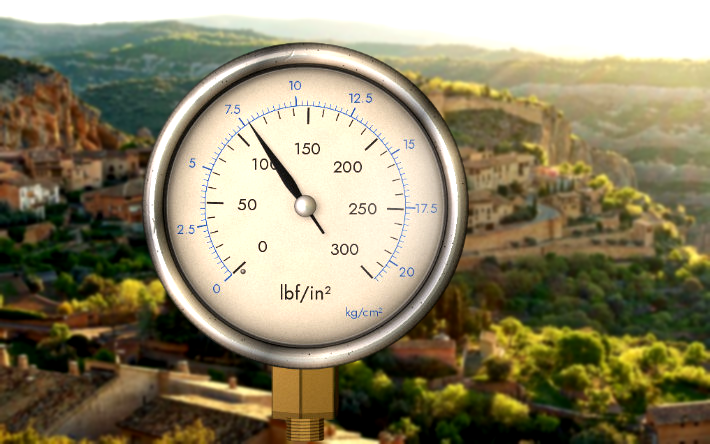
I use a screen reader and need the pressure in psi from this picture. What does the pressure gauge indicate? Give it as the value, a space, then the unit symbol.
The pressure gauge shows 110 psi
